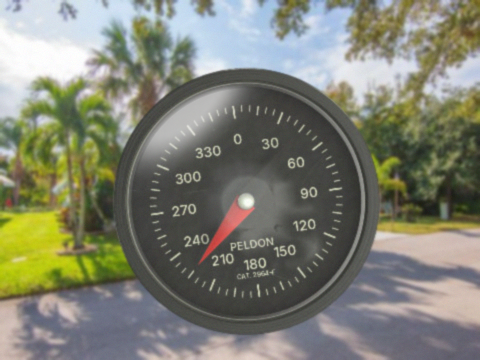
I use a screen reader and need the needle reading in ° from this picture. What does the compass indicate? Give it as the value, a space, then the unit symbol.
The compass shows 225 °
